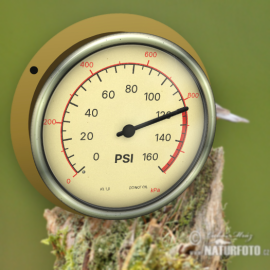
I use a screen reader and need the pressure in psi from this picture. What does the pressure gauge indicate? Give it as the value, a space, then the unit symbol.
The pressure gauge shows 120 psi
